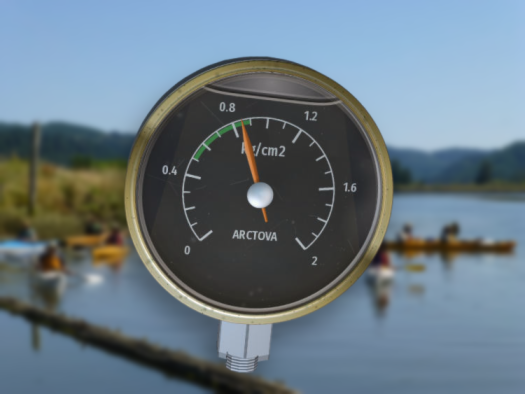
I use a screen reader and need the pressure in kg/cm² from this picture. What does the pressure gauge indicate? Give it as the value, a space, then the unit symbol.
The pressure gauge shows 0.85 kg/cm²
